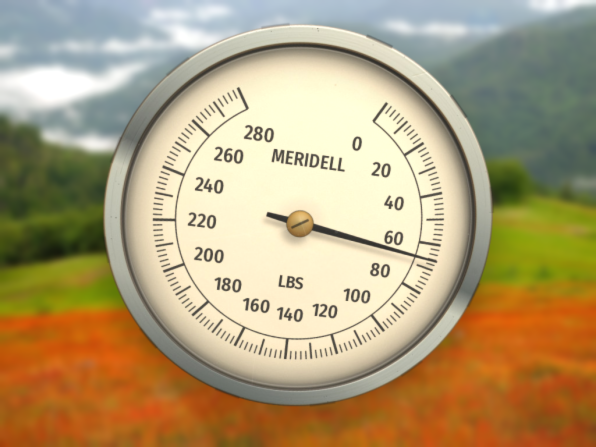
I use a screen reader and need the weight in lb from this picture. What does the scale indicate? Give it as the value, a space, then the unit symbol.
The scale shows 66 lb
